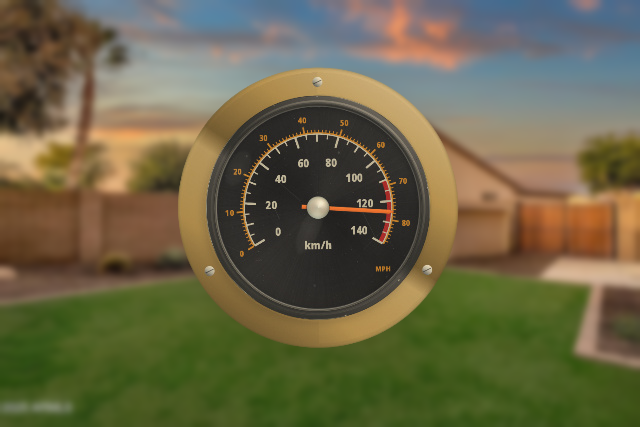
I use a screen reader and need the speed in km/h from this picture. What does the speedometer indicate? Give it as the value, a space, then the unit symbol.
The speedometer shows 125 km/h
